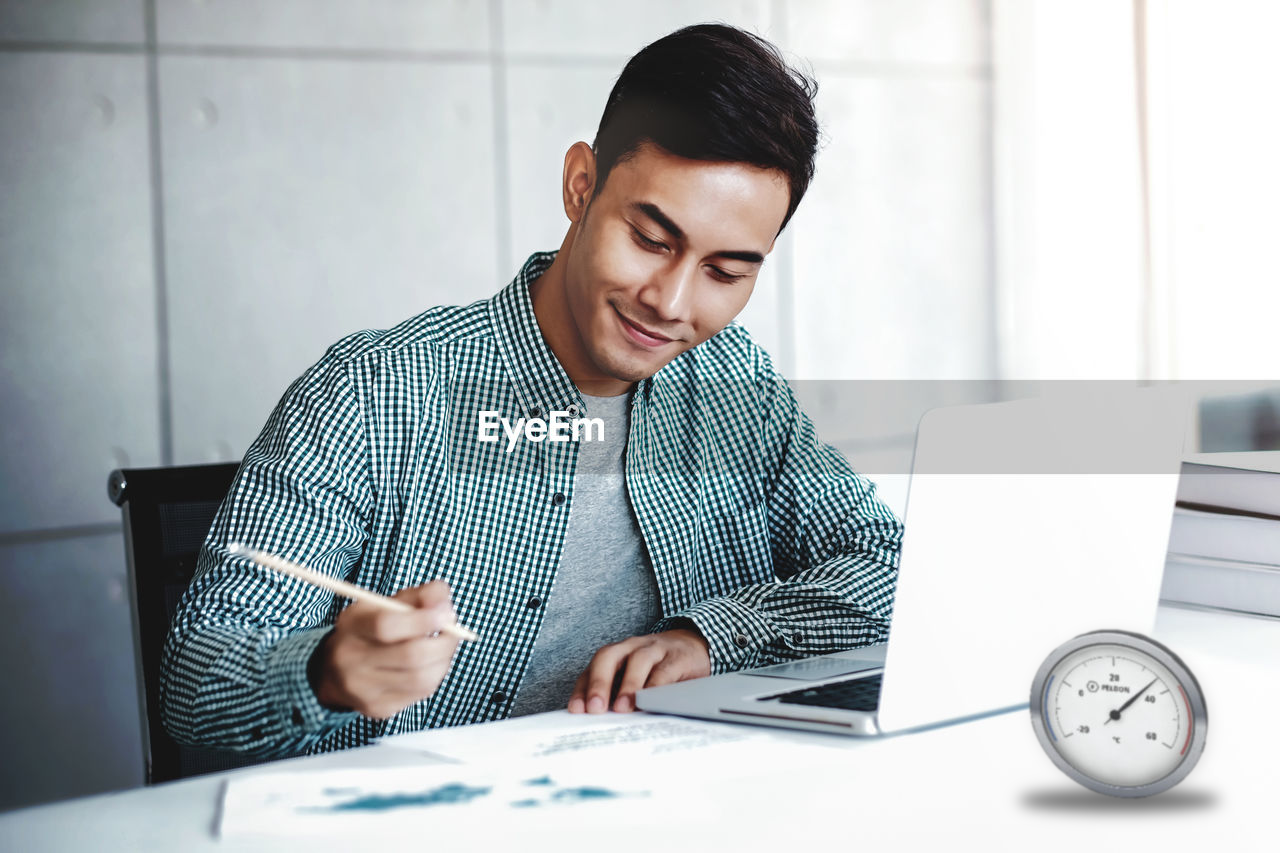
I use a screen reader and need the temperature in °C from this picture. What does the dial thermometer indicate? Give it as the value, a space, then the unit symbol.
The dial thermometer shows 35 °C
